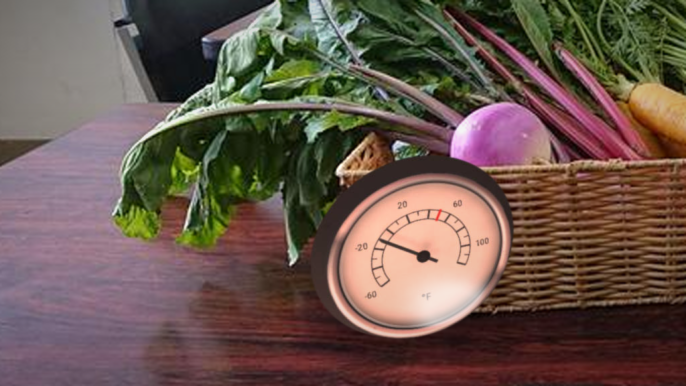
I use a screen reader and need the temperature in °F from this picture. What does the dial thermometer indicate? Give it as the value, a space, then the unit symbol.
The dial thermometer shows -10 °F
